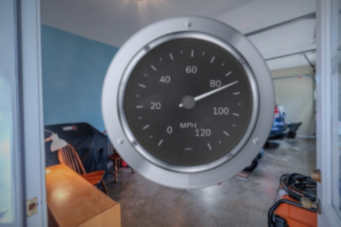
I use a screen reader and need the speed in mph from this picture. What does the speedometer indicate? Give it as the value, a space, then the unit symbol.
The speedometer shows 85 mph
